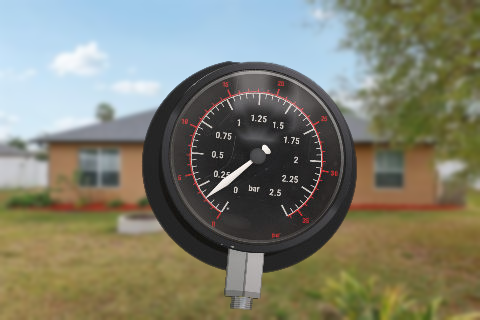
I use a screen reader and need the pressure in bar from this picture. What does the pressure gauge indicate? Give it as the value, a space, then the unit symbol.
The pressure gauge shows 0.15 bar
